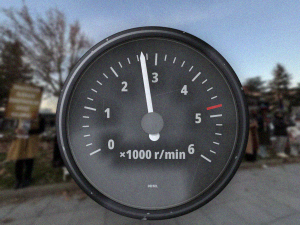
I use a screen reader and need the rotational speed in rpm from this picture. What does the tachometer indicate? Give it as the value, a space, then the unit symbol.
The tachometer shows 2700 rpm
